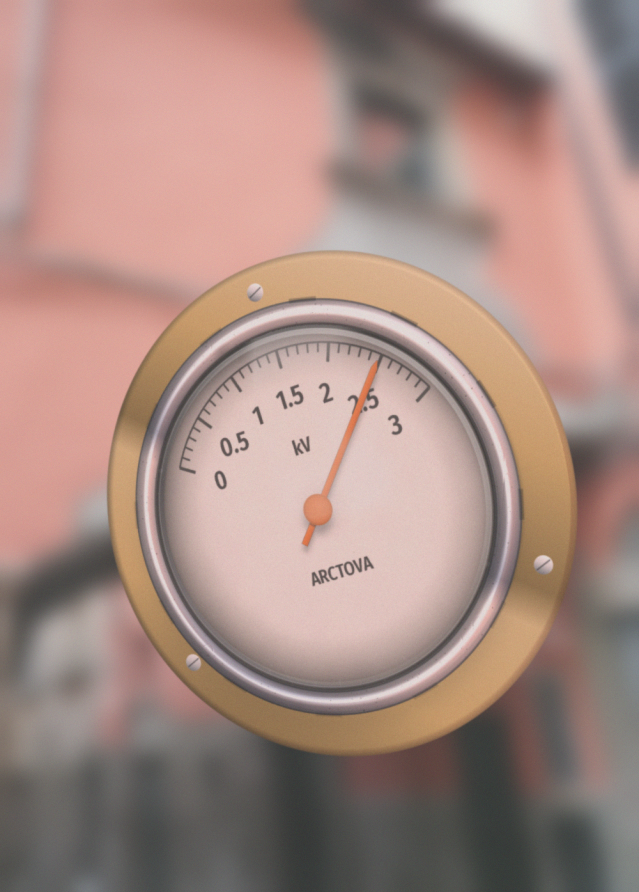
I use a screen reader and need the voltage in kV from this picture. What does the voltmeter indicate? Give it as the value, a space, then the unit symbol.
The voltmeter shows 2.5 kV
